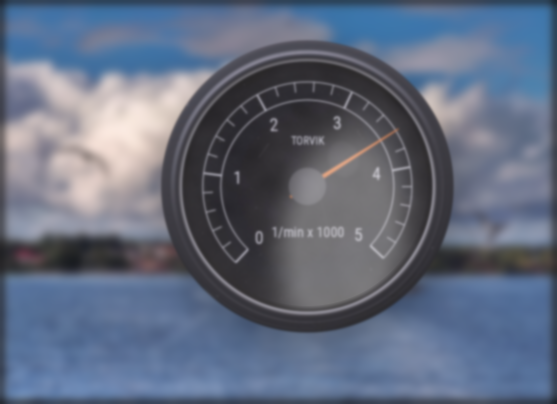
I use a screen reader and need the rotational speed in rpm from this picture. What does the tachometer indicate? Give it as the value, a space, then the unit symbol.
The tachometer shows 3600 rpm
